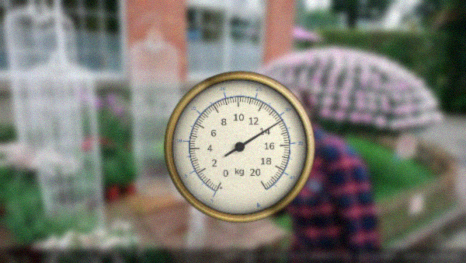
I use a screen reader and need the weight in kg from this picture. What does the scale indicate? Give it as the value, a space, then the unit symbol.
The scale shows 14 kg
